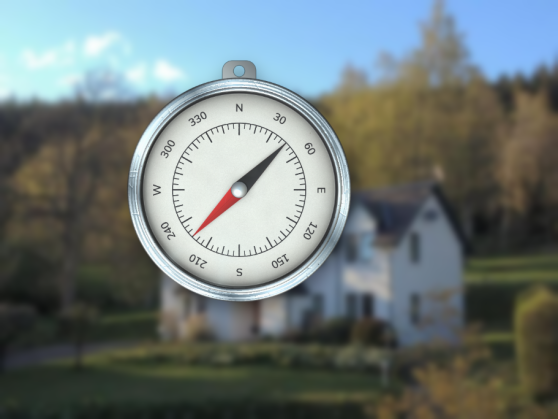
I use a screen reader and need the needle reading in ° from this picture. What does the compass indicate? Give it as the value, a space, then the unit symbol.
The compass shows 225 °
